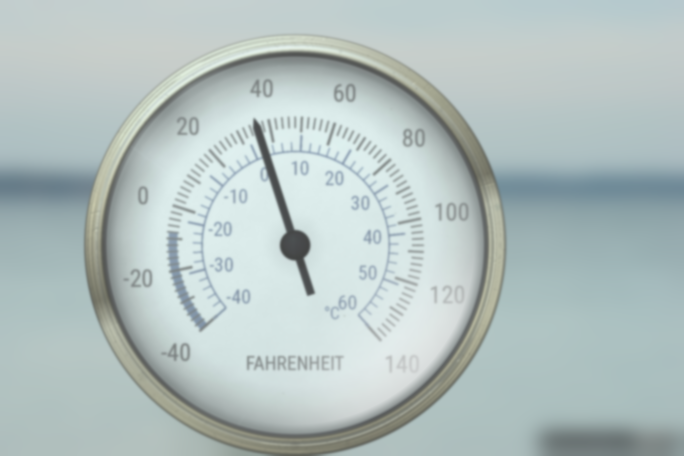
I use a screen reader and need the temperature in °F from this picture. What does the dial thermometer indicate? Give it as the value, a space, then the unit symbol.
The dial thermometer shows 36 °F
